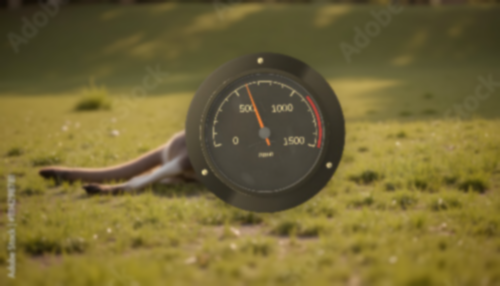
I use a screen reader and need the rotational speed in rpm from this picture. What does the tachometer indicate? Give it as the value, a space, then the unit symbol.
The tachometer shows 600 rpm
